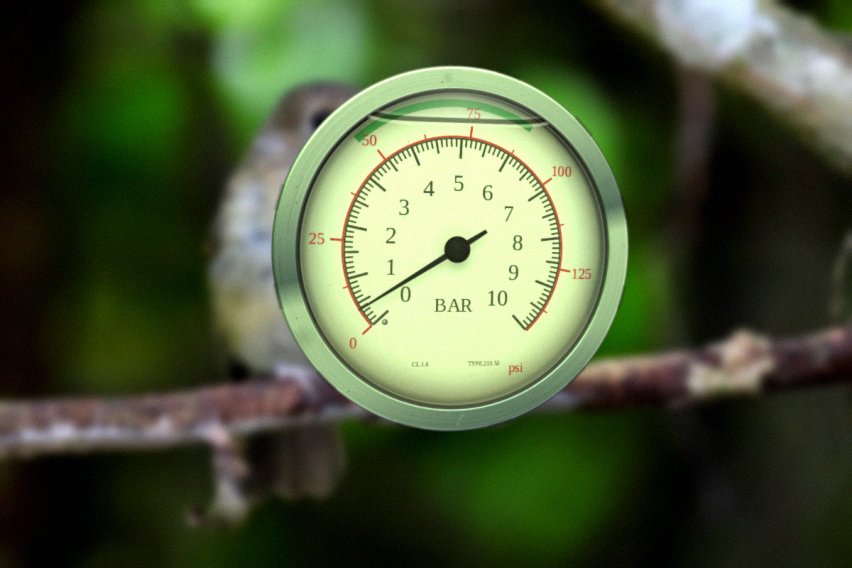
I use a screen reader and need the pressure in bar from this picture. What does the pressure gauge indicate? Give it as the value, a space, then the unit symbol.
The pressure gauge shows 0.4 bar
